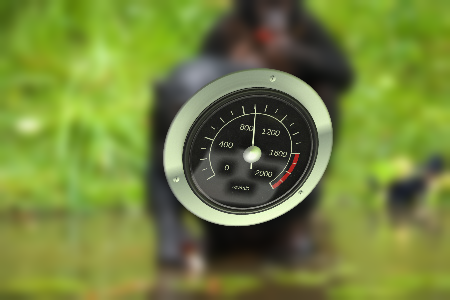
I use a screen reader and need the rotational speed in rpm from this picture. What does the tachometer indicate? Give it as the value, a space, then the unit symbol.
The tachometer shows 900 rpm
